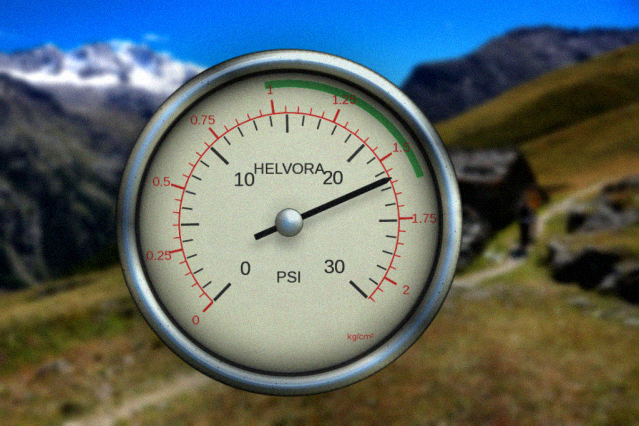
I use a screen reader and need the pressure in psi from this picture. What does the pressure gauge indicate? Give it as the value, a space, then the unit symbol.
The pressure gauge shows 22.5 psi
